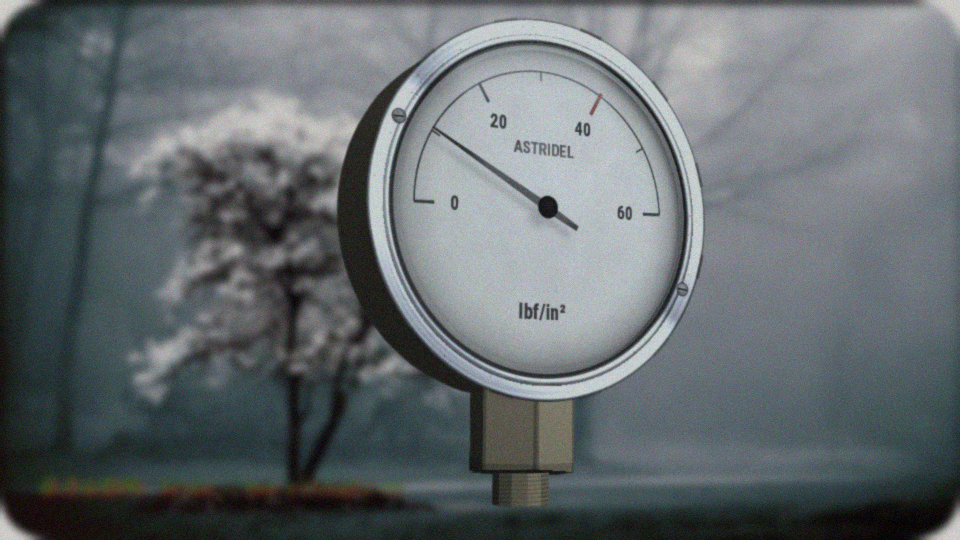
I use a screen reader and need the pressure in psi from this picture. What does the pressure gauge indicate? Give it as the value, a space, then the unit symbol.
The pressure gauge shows 10 psi
